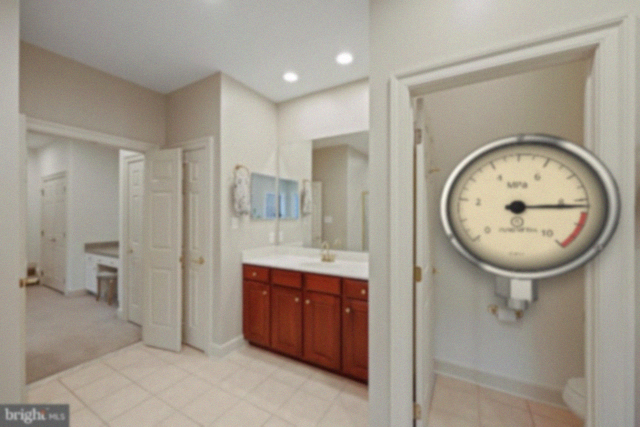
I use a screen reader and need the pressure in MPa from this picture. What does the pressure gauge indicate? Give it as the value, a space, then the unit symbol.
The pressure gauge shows 8.25 MPa
